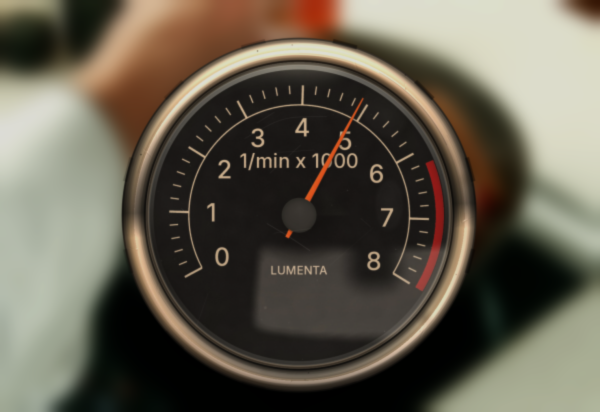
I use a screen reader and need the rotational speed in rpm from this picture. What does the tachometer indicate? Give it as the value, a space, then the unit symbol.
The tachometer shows 4900 rpm
